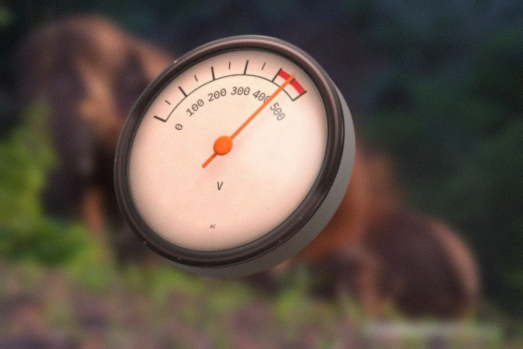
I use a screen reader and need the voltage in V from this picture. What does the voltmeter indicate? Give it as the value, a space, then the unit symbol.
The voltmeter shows 450 V
